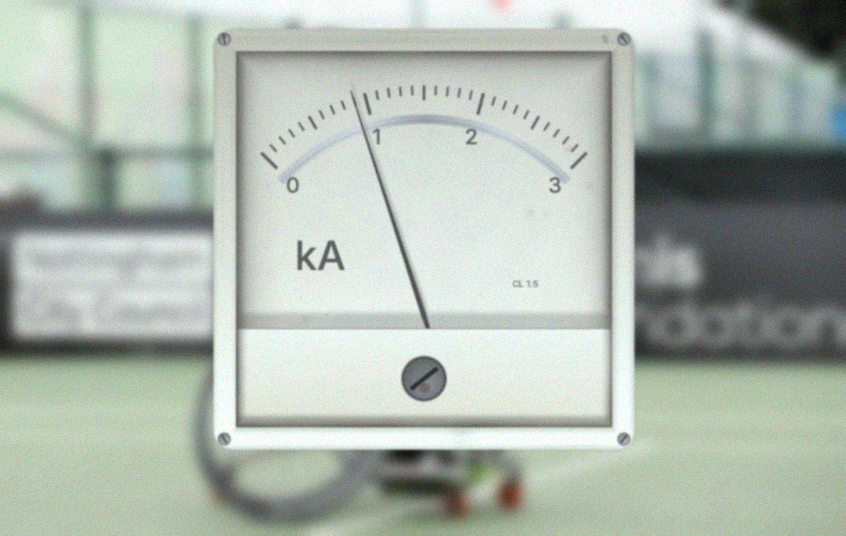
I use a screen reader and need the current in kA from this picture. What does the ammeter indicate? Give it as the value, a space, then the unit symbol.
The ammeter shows 0.9 kA
